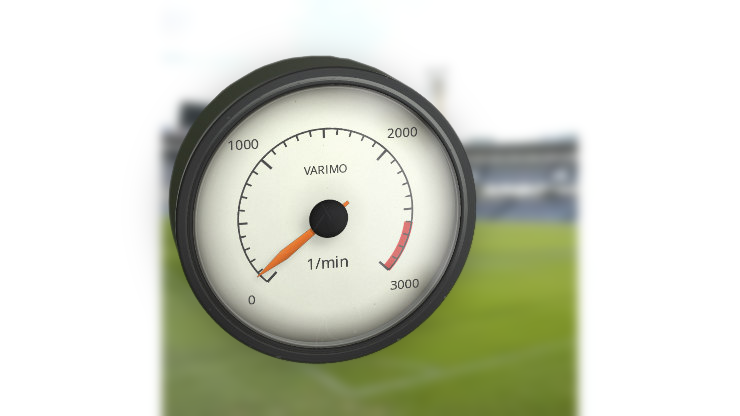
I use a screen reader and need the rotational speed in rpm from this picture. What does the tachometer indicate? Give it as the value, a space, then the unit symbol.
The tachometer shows 100 rpm
